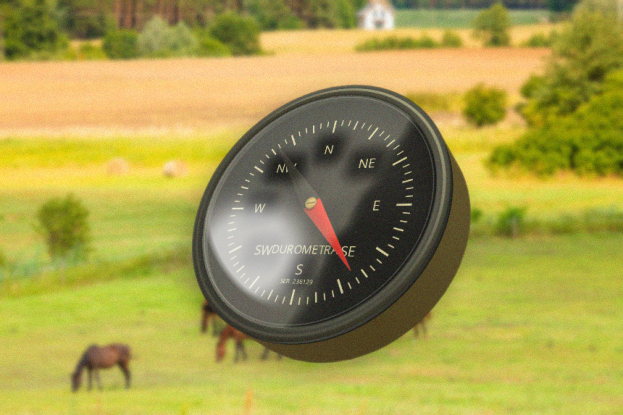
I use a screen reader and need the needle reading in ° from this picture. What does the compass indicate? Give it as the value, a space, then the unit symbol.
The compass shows 140 °
